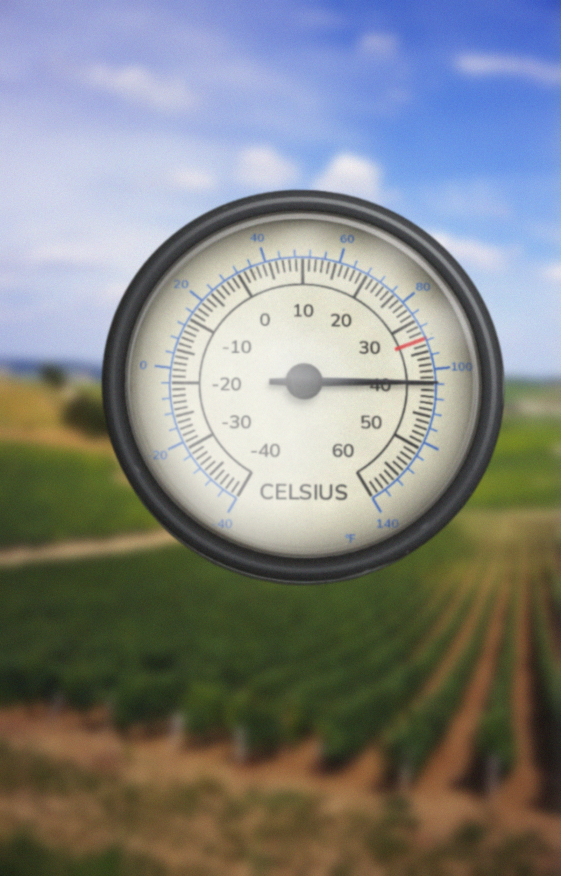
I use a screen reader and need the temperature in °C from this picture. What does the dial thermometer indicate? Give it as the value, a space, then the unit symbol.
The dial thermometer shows 40 °C
